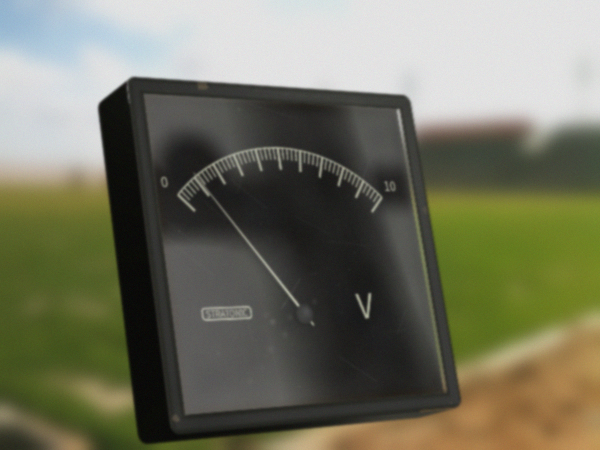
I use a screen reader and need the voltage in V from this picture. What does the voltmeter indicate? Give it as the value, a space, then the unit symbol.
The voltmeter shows 1 V
